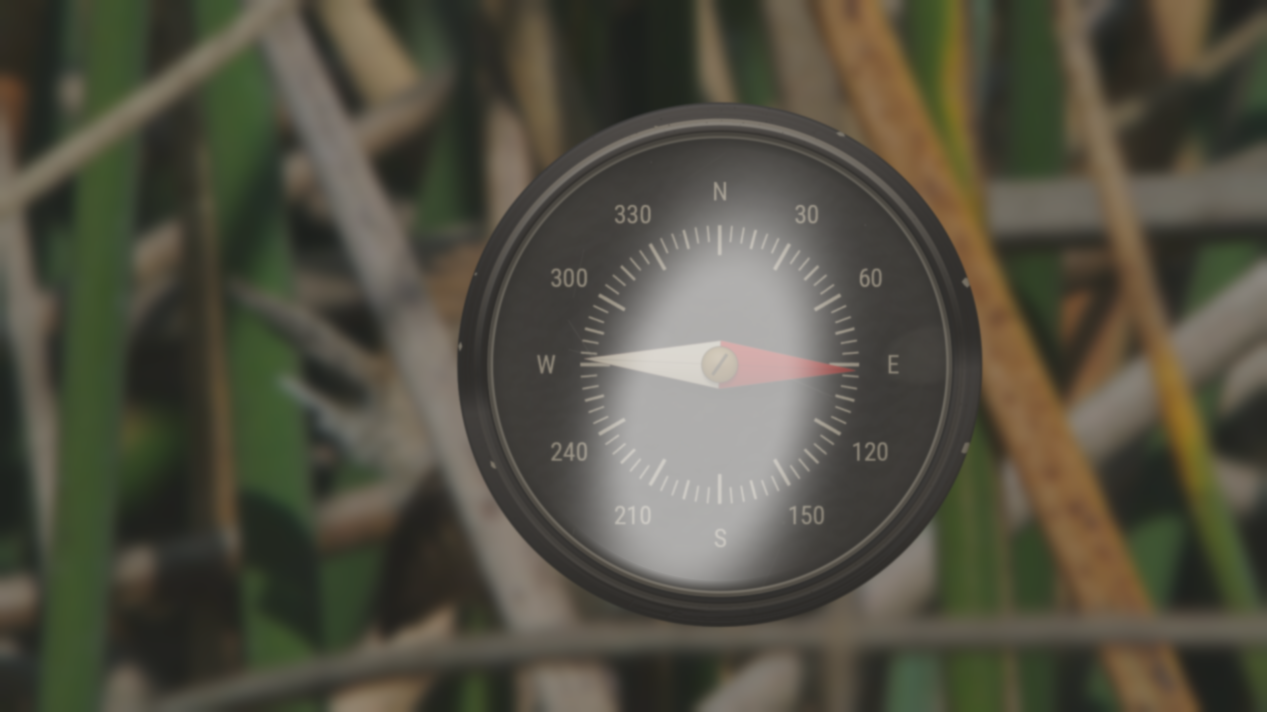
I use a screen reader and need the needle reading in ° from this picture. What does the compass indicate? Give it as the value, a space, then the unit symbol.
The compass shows 92.5 °
